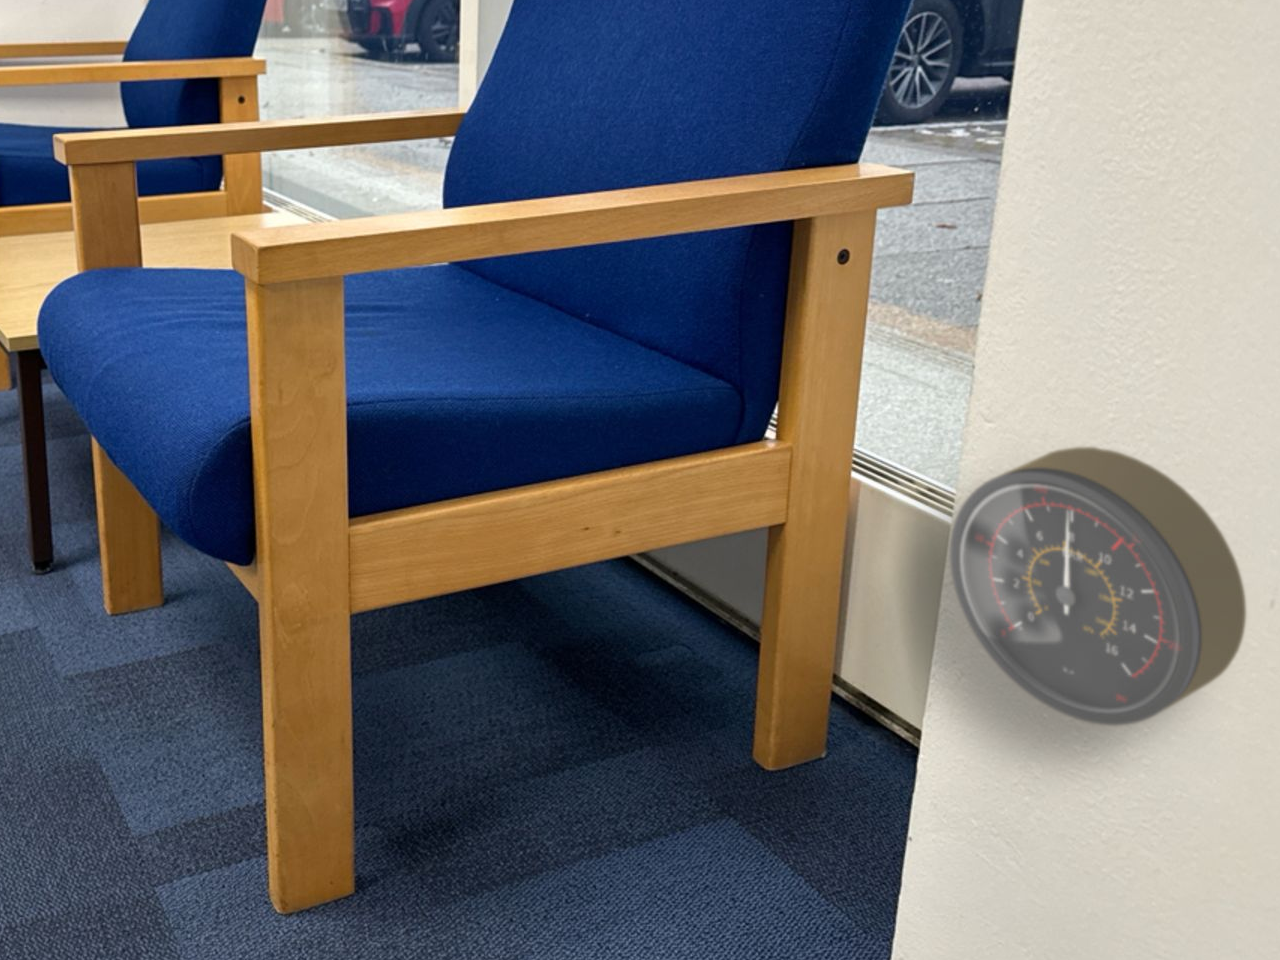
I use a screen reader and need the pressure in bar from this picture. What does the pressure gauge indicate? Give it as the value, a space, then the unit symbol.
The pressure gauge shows 8 bar
